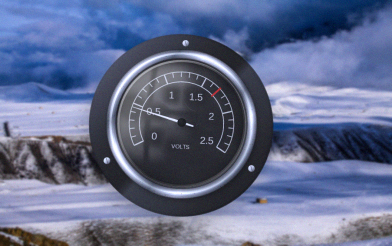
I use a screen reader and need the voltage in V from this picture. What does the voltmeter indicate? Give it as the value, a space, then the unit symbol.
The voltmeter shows 0.45 V
